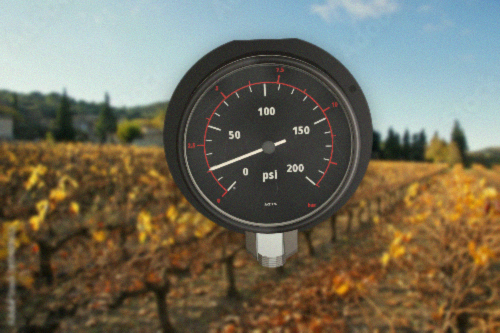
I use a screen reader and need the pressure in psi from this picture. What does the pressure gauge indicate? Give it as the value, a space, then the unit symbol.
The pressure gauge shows 20 psi
